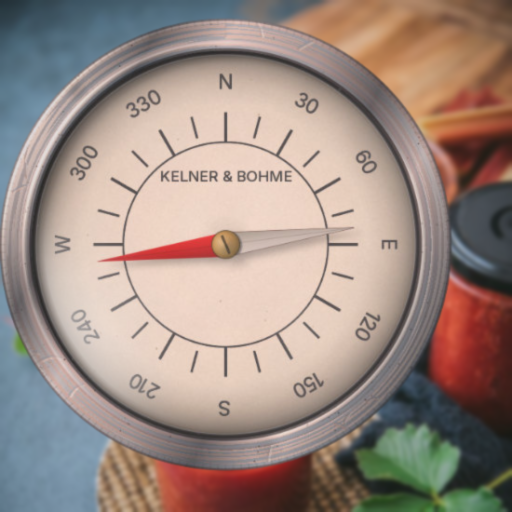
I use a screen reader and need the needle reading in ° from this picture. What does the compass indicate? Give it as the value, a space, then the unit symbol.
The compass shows 262.5 °
